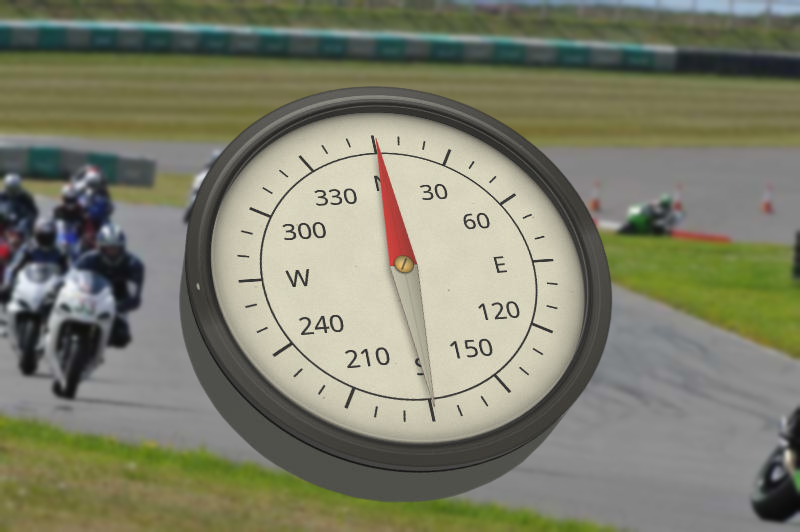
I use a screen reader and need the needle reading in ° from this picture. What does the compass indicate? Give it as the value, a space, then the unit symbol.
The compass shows 0 °
